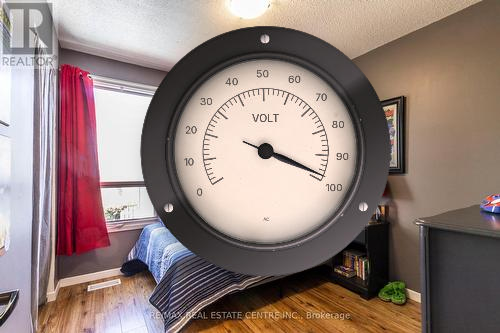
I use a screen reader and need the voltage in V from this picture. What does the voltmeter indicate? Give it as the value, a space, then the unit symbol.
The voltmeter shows 98 V
